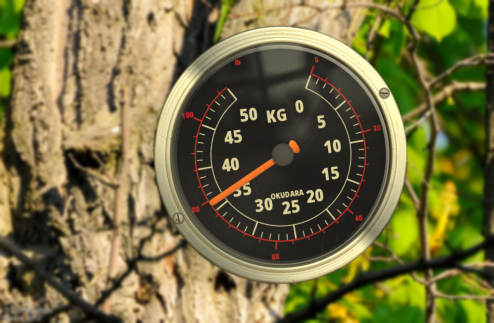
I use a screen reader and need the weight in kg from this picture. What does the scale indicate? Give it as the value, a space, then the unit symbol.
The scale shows 36 kg
